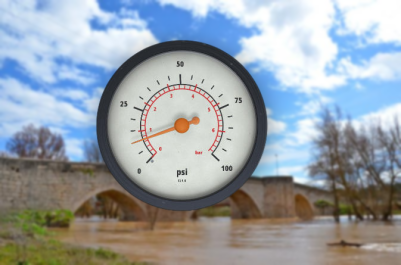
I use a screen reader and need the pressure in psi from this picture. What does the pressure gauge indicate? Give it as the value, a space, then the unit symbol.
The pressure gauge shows 10 psi
